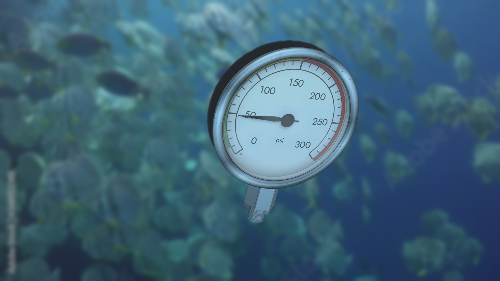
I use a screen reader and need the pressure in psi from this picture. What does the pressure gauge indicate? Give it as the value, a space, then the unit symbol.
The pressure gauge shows 50 psi
